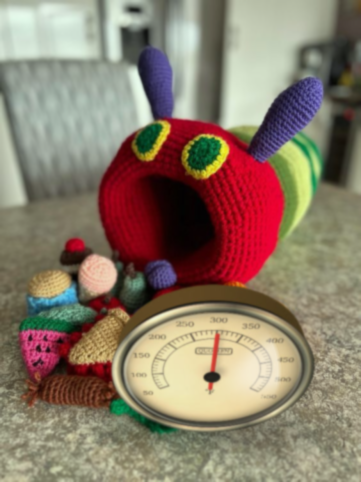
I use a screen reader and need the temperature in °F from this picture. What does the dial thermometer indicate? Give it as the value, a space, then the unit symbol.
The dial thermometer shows 300 °F
